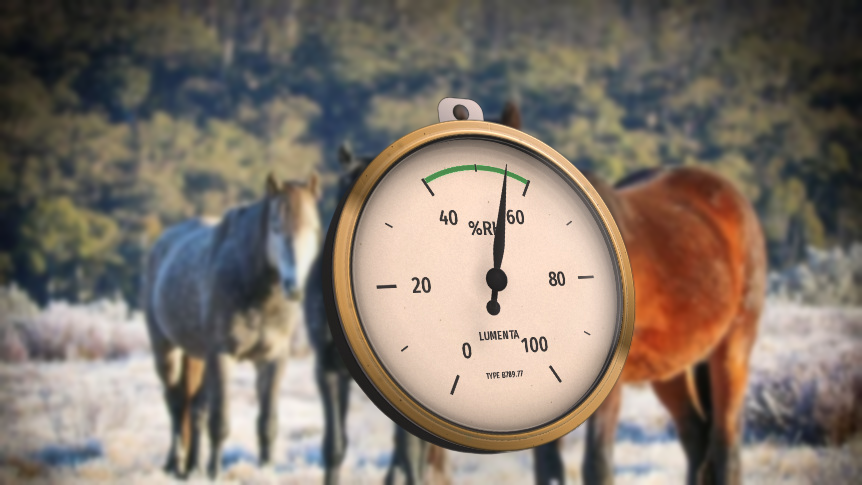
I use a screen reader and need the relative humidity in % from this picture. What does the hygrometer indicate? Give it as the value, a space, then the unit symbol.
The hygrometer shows 55 %
